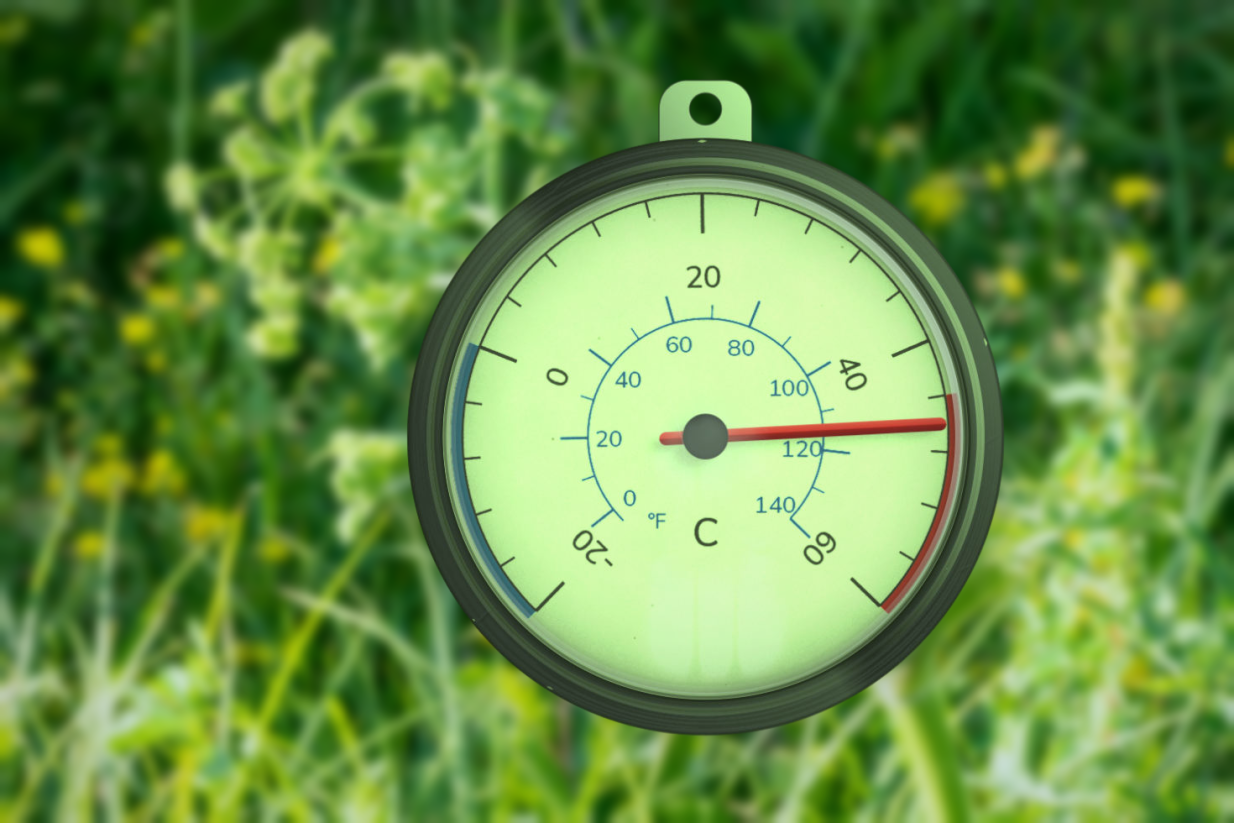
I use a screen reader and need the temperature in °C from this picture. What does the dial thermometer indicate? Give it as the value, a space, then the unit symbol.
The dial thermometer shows 46 °C
